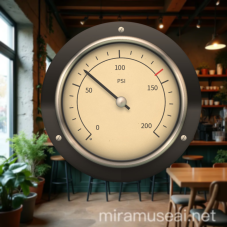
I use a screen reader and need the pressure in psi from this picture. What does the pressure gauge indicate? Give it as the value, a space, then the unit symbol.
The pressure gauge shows 65 psi
